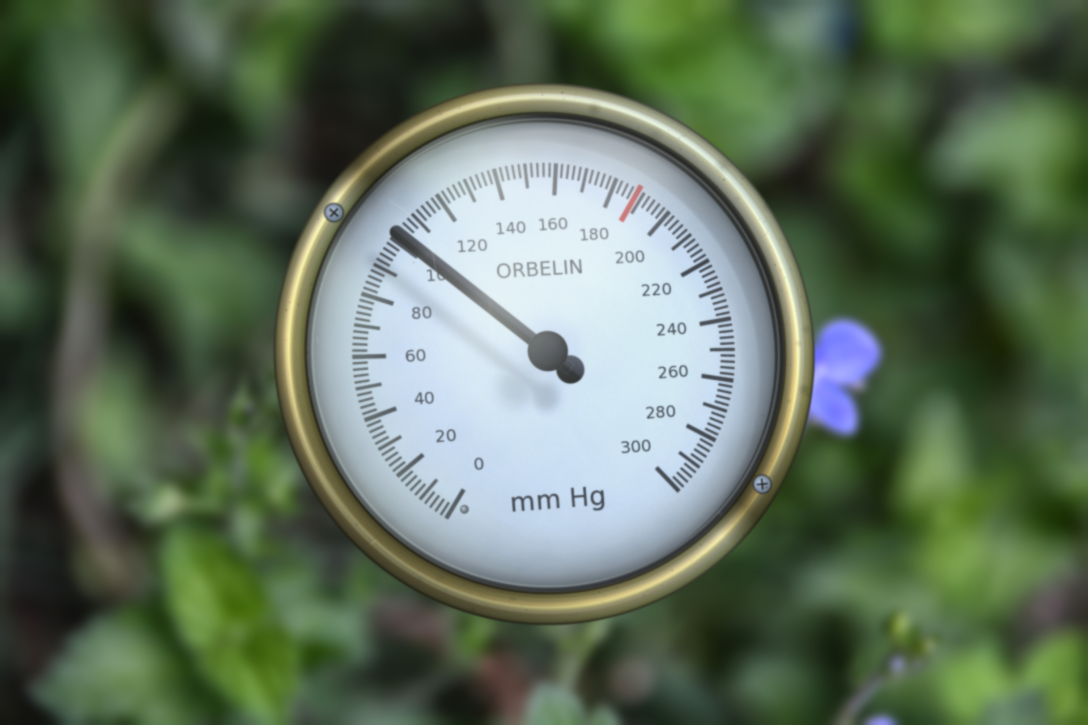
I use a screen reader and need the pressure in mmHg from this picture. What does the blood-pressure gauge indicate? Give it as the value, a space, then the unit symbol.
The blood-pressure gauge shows 102 mmHg
